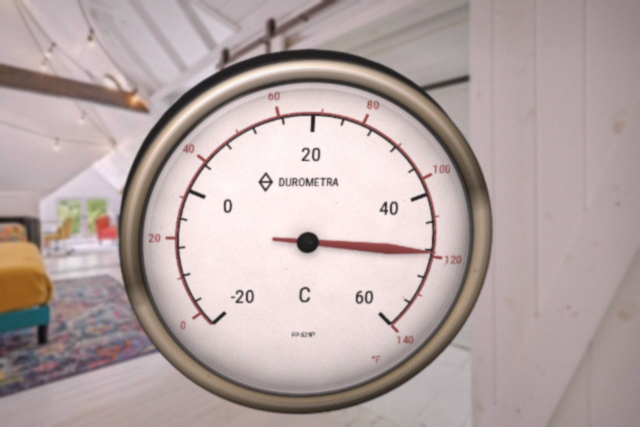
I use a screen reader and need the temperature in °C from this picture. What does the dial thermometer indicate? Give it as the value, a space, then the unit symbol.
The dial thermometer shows 48 °C
